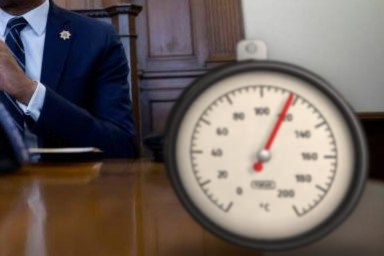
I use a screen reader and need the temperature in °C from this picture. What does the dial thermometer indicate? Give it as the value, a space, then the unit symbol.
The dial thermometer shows 116 °C
